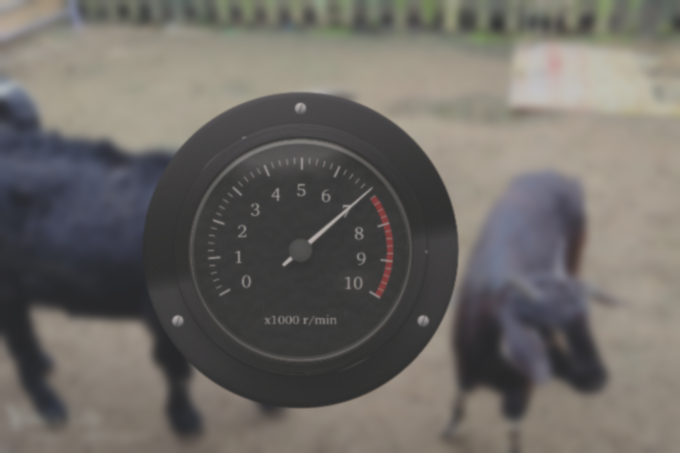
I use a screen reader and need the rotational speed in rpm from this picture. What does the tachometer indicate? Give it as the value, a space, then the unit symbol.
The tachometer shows 7000 rpm
